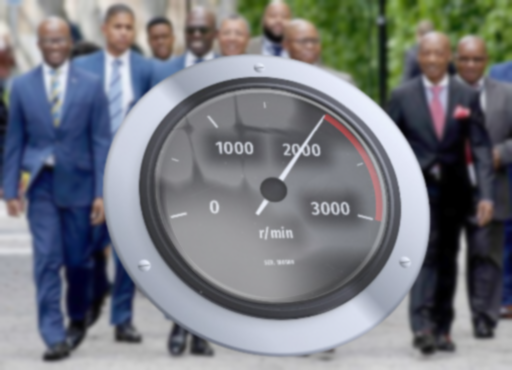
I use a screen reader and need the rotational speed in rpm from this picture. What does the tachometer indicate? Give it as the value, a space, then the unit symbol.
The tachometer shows 2000 rpm
